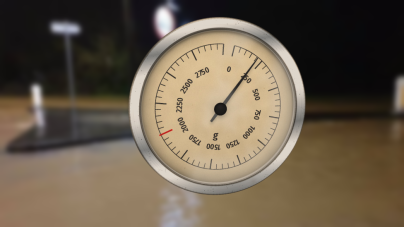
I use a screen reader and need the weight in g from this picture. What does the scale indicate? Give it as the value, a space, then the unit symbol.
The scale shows 200 g
